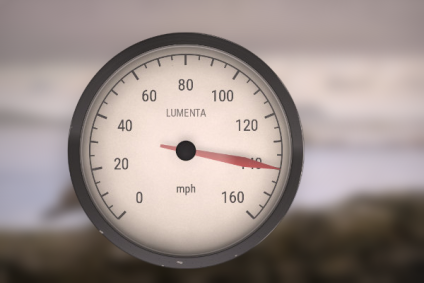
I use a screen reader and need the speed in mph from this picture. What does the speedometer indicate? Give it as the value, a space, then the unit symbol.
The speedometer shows 140 mph
